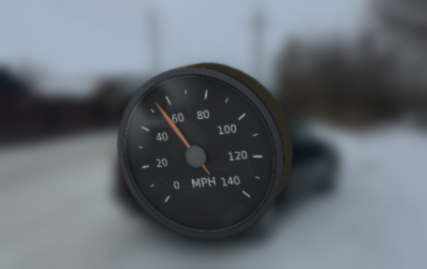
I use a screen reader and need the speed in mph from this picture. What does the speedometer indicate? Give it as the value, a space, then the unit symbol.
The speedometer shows 55 mph
